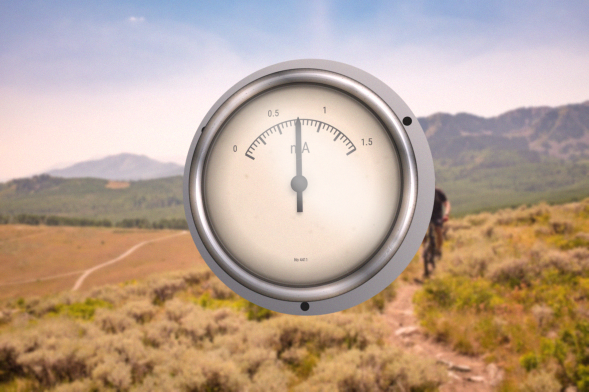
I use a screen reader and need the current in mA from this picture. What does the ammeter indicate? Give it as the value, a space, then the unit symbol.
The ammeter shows 0.75 mA
